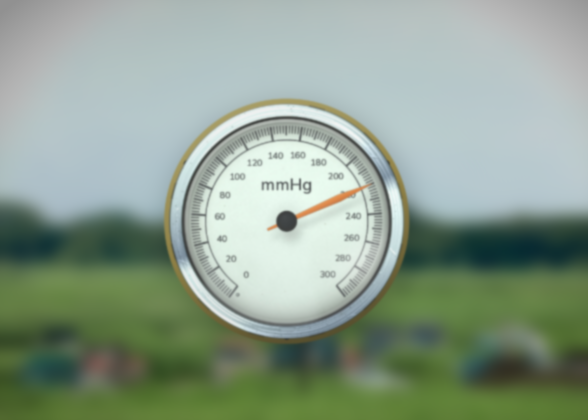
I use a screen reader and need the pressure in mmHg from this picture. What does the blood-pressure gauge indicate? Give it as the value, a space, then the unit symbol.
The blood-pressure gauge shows 220 mmHg
